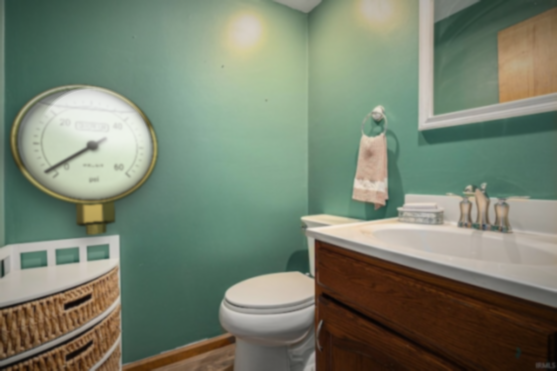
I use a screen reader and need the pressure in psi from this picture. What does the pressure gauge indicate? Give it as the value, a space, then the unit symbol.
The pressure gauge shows 2 psi
